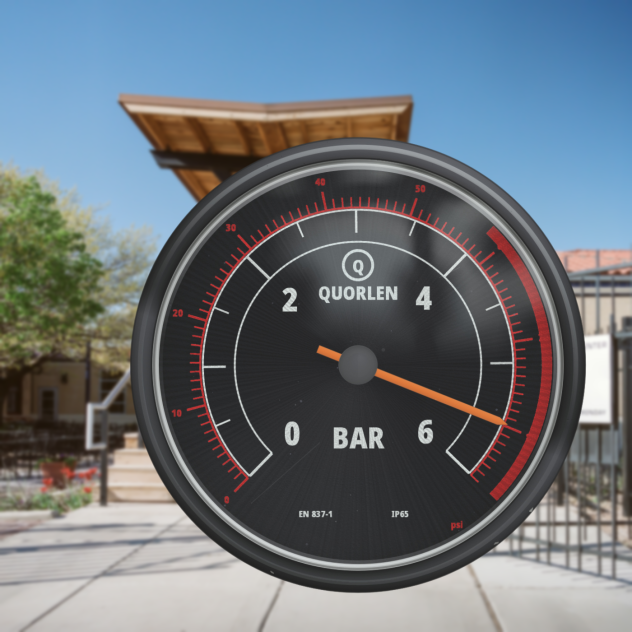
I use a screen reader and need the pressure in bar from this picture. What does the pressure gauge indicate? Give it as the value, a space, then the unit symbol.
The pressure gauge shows 5.5 bar
